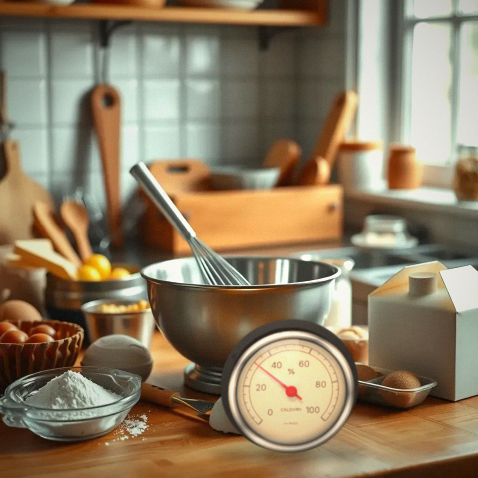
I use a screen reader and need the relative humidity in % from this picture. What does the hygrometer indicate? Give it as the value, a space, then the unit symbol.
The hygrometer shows 32 %
